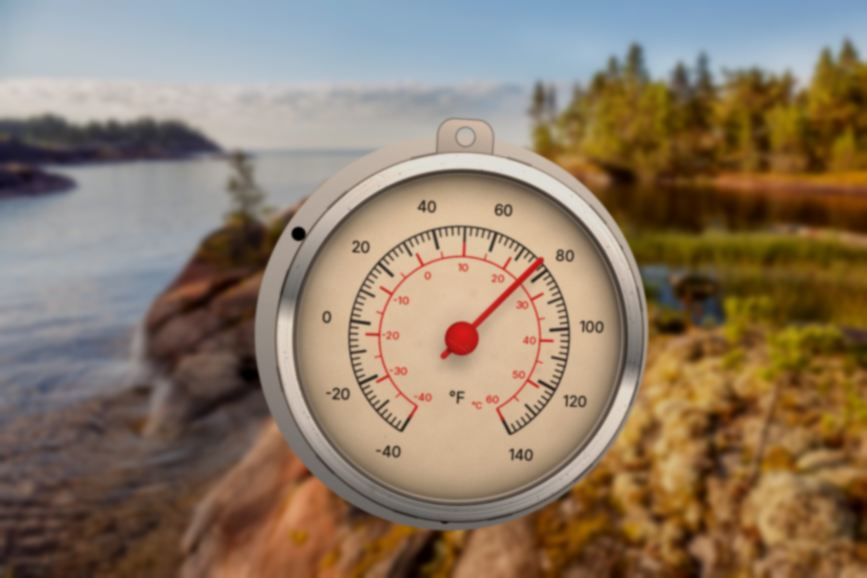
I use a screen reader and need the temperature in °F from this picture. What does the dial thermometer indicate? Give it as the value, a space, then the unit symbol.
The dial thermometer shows 76 °F
